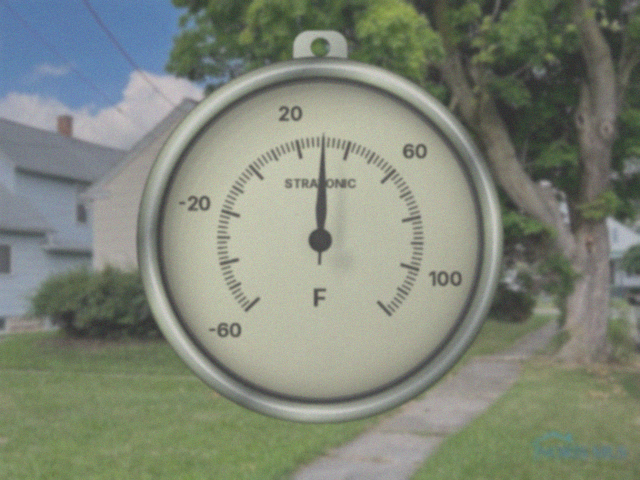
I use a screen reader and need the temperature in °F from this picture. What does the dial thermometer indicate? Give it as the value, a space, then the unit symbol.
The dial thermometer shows 30 °F
